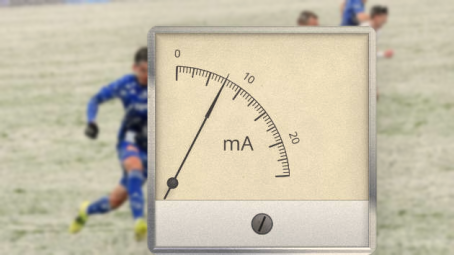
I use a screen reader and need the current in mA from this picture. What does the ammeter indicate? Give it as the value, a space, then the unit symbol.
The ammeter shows 7.5 mA
